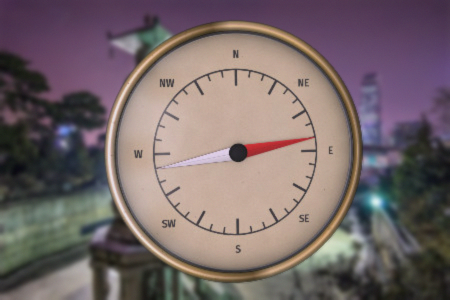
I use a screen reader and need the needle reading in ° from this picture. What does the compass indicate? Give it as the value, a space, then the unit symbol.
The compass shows 80 °
